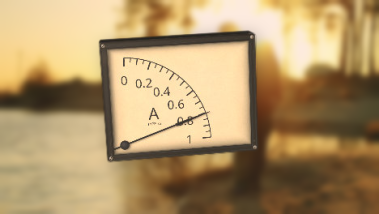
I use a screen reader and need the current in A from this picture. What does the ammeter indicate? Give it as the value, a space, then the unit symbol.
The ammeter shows 0.8 A
